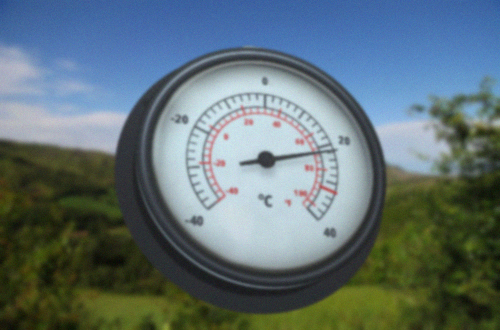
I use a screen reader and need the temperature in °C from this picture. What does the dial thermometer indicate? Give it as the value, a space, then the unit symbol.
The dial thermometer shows 22 °C
